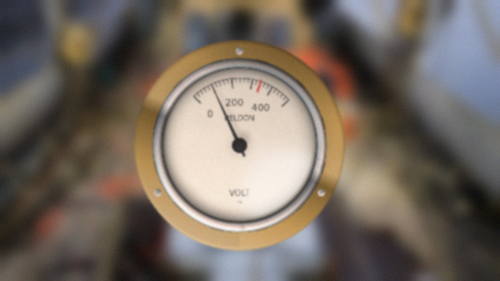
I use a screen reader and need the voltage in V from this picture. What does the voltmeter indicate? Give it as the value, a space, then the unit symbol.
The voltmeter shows 100 V
